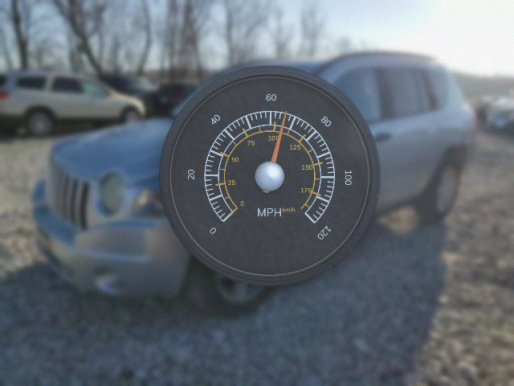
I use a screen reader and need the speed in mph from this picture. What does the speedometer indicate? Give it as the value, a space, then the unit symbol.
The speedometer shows 66 mph
